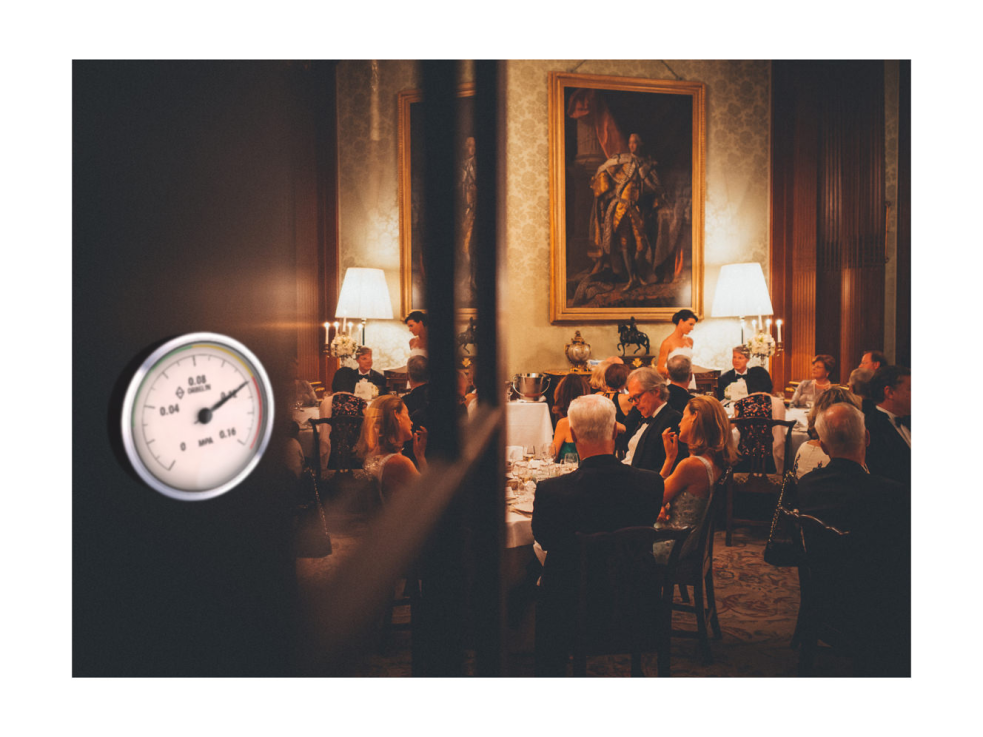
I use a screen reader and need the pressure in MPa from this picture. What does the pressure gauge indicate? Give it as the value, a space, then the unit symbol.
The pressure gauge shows 0.12 MPa
